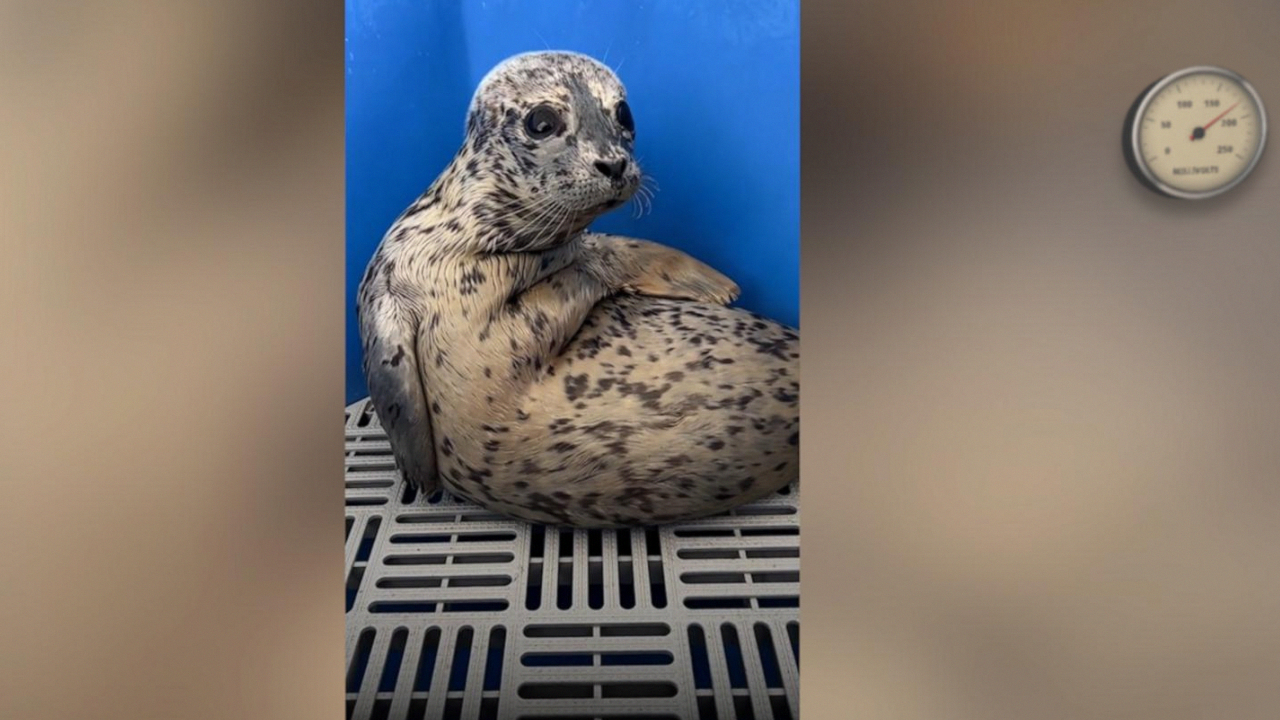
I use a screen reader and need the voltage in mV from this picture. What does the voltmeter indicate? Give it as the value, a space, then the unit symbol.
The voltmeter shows 180 mV
